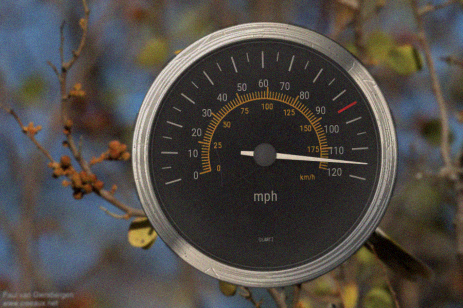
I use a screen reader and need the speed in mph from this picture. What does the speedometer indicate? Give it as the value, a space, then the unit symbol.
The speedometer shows 115 mph
